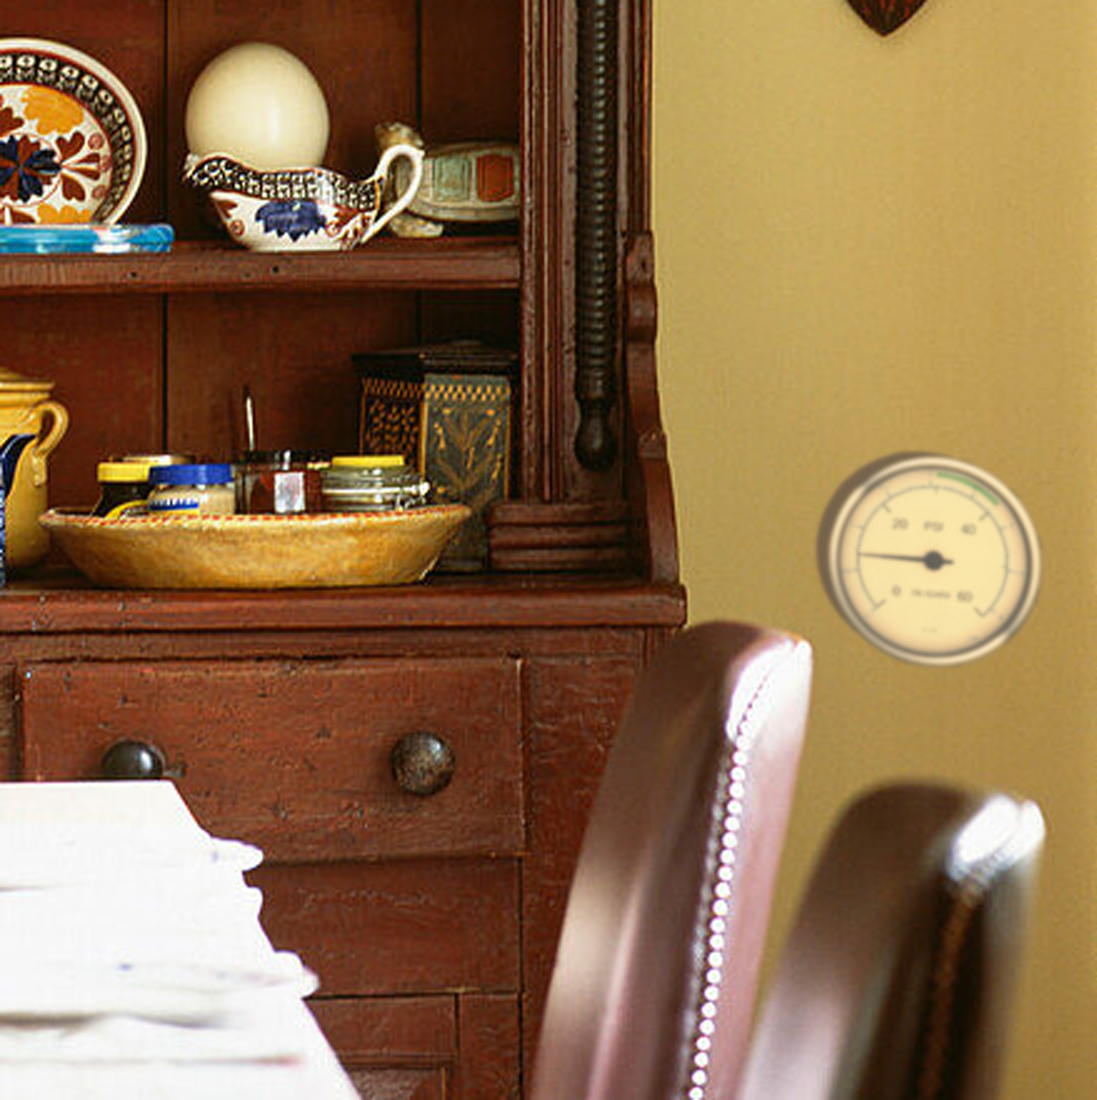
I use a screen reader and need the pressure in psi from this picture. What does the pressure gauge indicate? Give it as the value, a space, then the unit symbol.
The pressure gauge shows 10 psi
